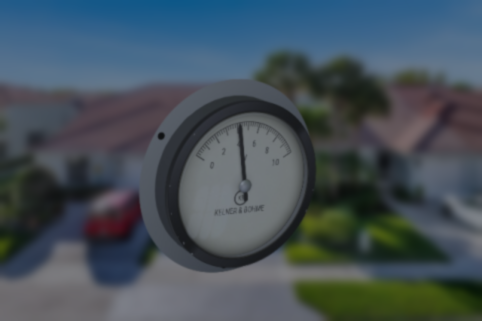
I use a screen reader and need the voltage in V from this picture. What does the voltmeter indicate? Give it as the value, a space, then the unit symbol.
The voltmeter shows 4 V
